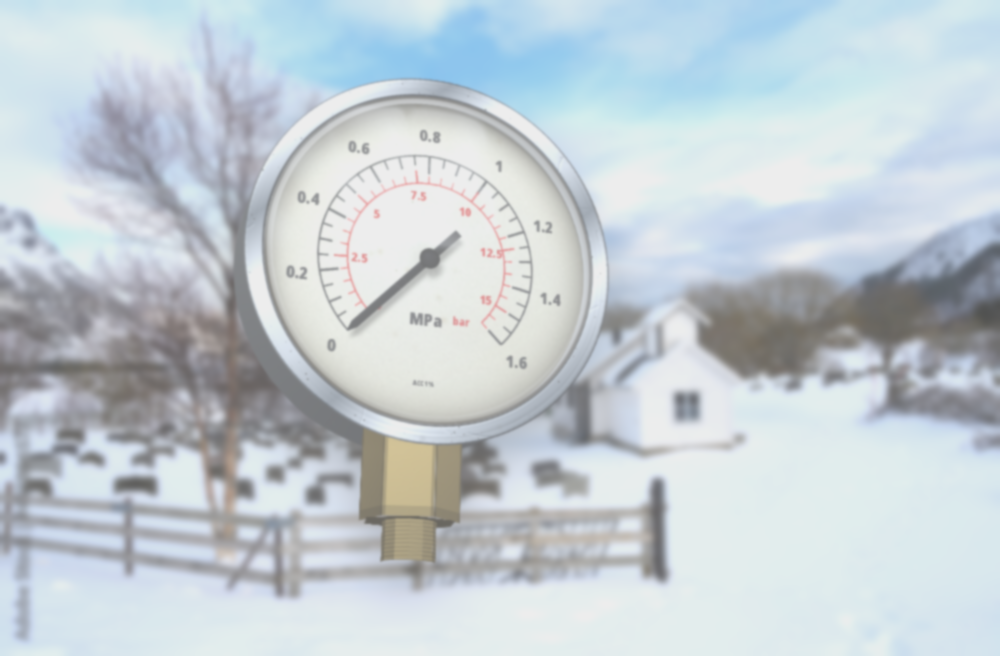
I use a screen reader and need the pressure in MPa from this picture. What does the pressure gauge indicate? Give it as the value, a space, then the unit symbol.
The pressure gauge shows 0 MPa
